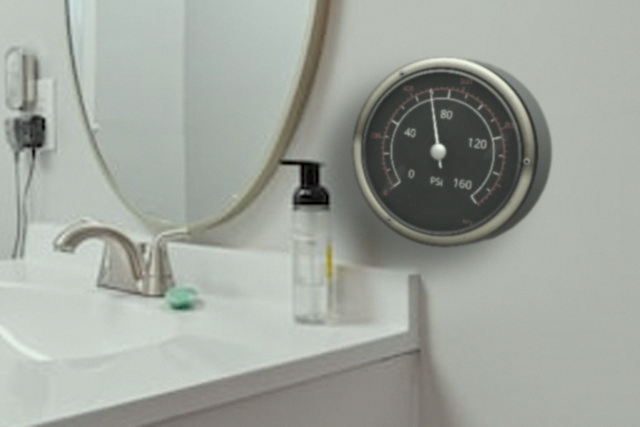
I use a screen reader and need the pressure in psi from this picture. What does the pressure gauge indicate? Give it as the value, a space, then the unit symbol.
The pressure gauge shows 70 psi
